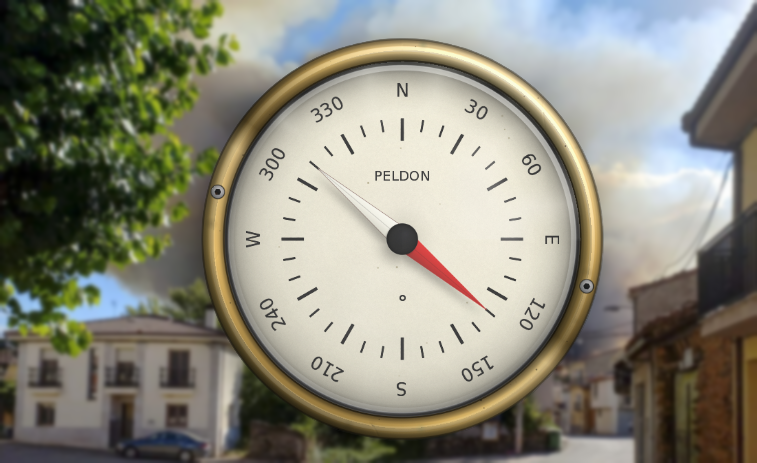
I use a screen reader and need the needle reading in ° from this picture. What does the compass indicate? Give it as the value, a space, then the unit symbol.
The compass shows 130 °
